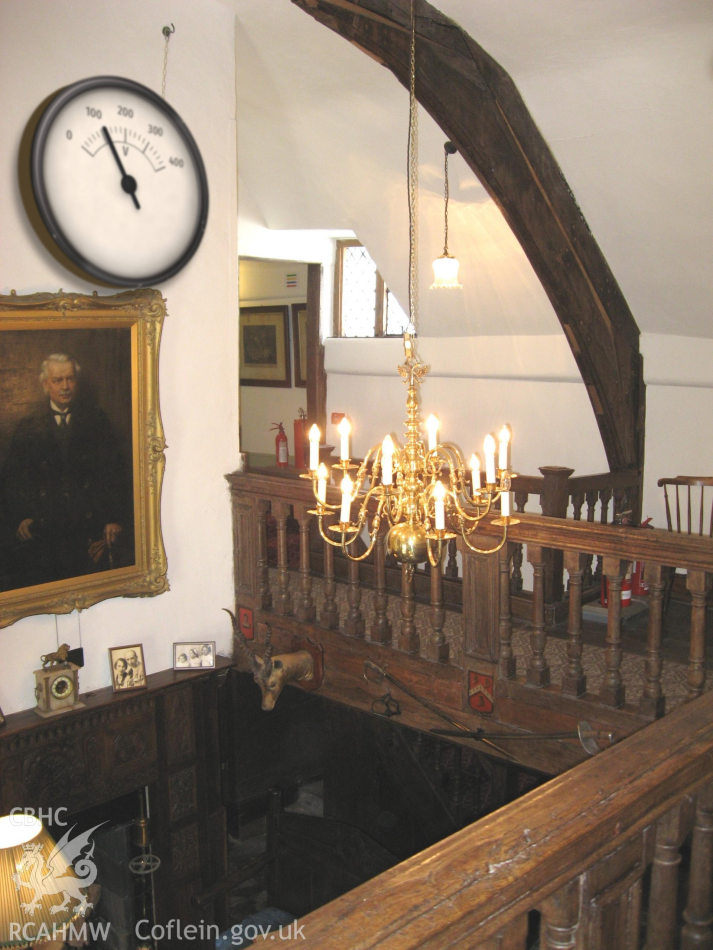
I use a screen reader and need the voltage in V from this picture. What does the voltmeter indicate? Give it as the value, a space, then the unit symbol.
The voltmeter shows 100 V
